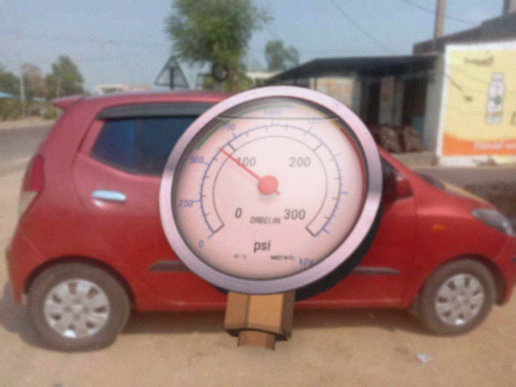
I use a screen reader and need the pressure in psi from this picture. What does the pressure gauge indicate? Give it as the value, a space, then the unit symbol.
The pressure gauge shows 90 psi
